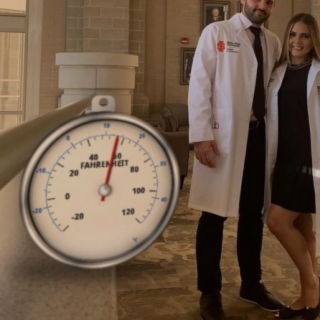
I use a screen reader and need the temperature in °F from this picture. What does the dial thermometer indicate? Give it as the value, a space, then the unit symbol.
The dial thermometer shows 56 °F
